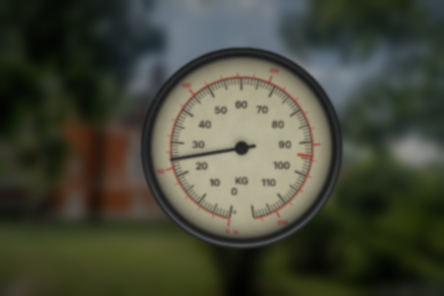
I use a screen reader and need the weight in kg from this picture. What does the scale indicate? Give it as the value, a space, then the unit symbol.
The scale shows 25 kg
